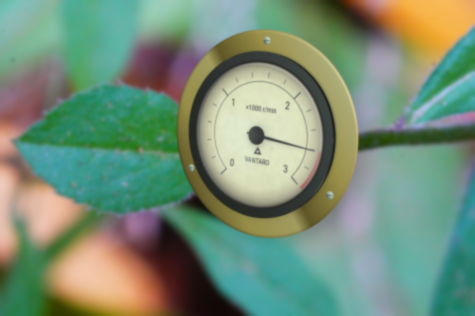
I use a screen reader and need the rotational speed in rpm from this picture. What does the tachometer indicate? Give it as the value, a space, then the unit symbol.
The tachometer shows 2600 rpm
